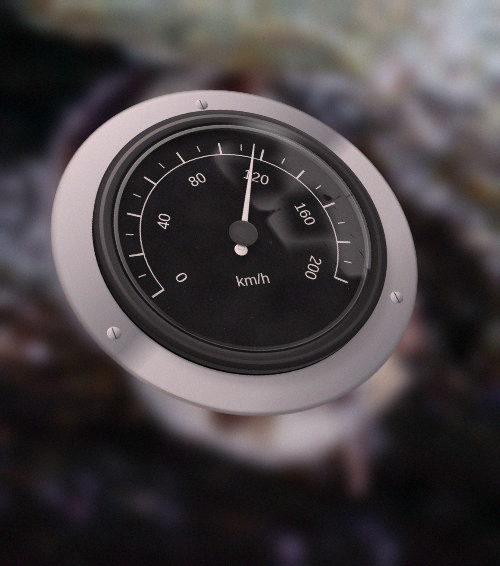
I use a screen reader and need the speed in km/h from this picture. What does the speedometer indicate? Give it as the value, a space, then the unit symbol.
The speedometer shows 115 km/h
